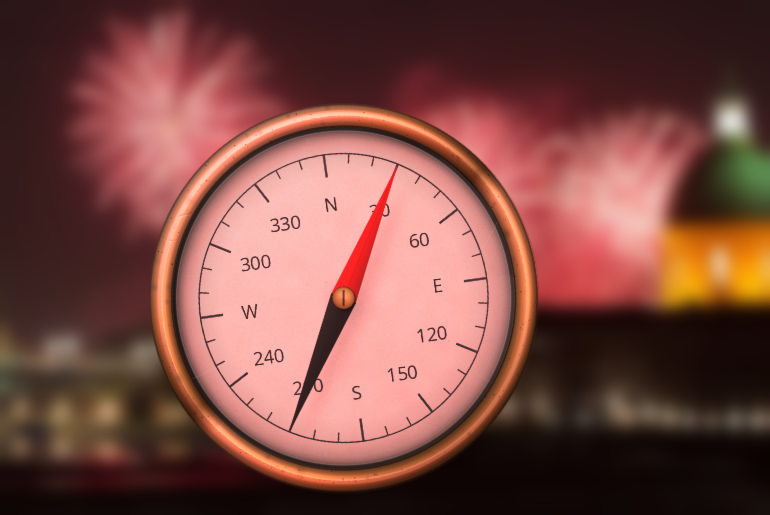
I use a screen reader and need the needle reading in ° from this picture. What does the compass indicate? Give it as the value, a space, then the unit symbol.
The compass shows 30 °
